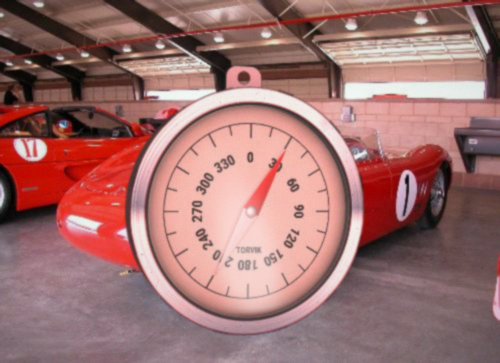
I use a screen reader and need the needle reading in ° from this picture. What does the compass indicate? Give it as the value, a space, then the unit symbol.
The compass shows 30 °
